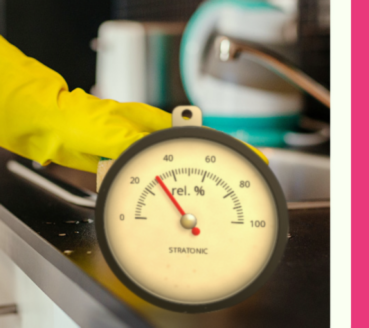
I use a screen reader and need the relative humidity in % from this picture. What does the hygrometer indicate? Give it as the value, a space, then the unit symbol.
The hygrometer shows 30 %
